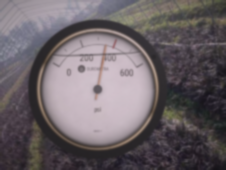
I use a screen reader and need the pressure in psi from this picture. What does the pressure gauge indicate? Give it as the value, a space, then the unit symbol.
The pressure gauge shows 350 psi
